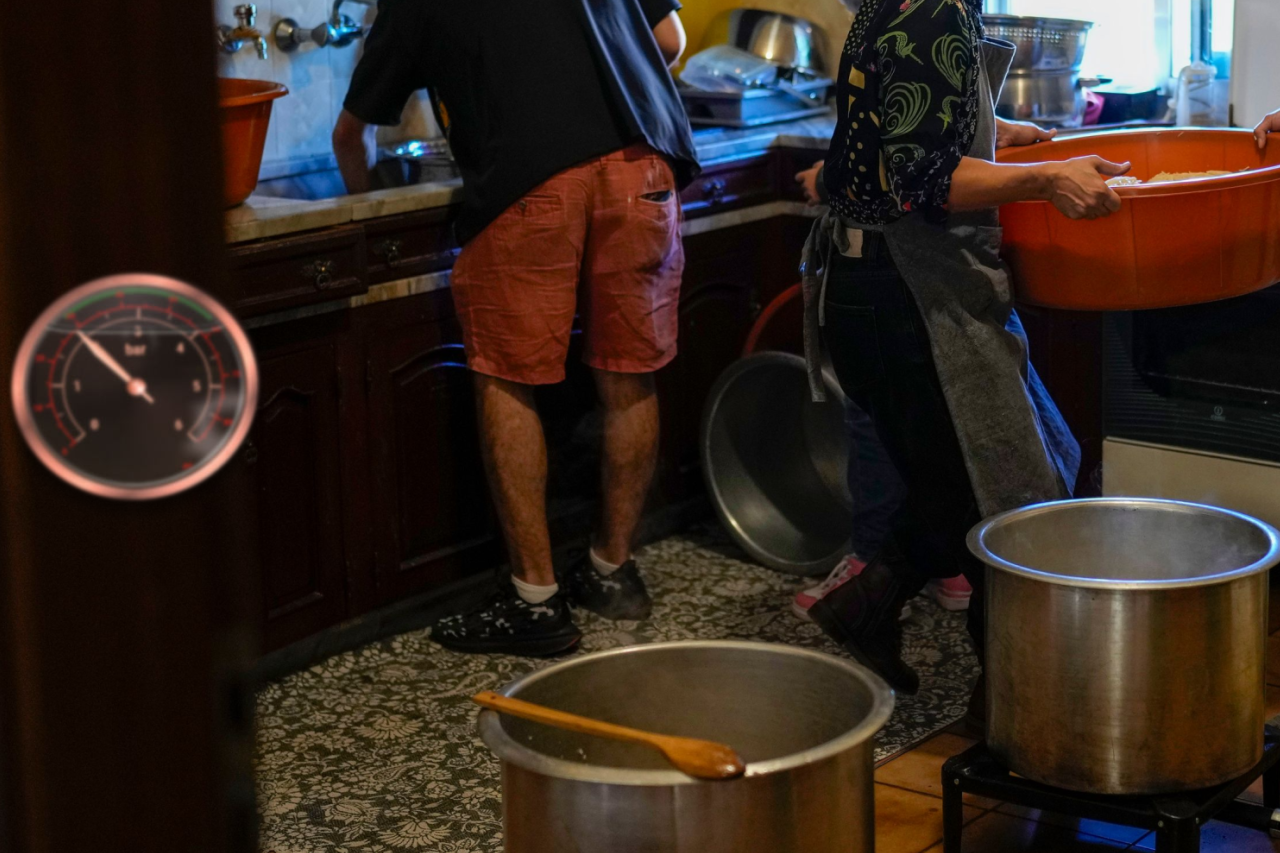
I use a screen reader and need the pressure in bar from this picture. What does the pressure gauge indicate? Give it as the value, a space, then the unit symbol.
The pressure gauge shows 2 bar
